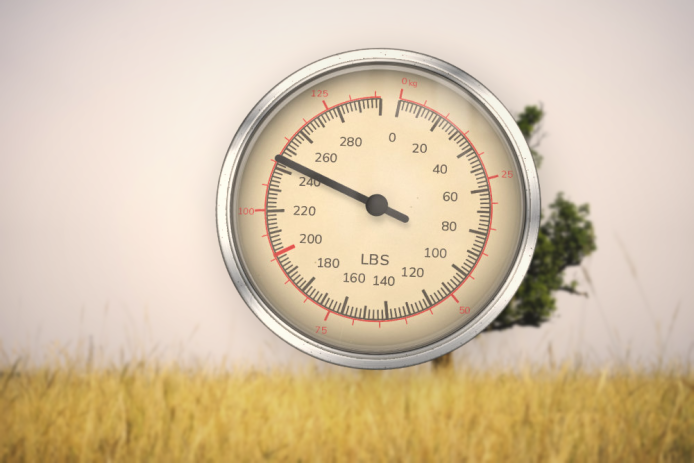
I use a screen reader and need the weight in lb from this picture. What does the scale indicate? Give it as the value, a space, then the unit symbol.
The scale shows 244 lb
